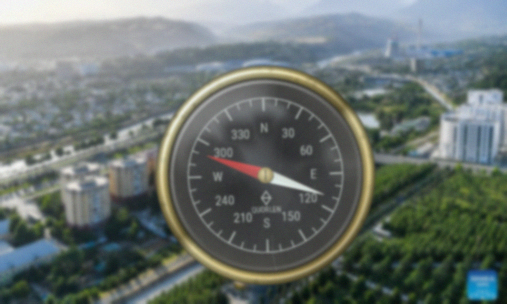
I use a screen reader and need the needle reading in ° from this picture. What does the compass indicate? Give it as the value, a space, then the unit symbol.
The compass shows 290 °
